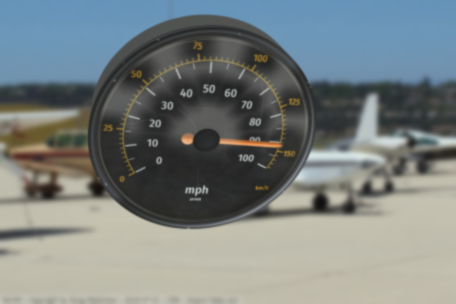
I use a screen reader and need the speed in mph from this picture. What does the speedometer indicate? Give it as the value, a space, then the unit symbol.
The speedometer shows 90 mph
